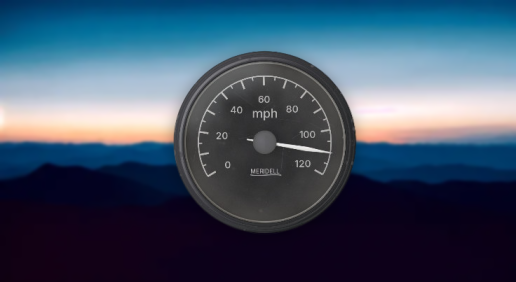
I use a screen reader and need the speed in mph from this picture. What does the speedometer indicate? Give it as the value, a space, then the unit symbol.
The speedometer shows 110 mph
